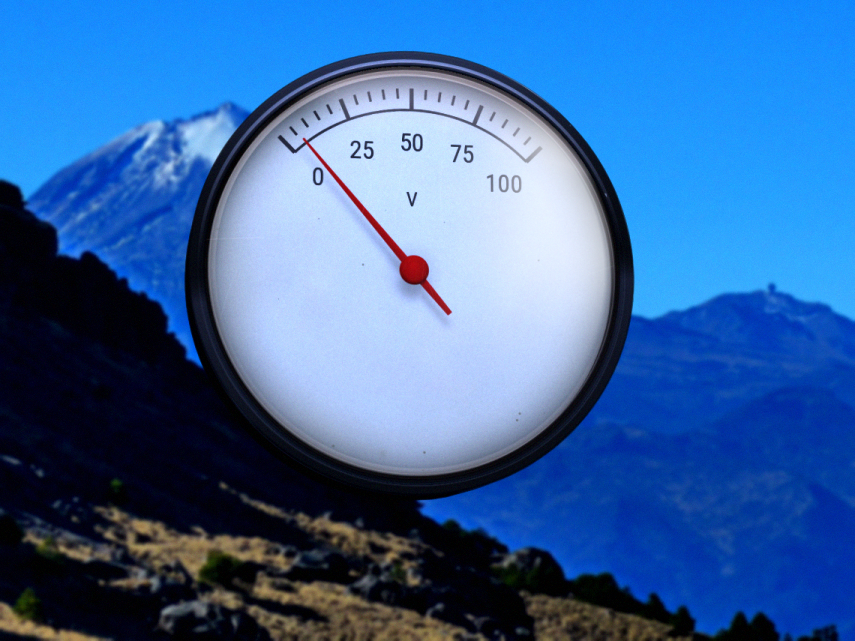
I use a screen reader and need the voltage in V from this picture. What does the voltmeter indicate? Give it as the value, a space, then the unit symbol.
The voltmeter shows 5 V
